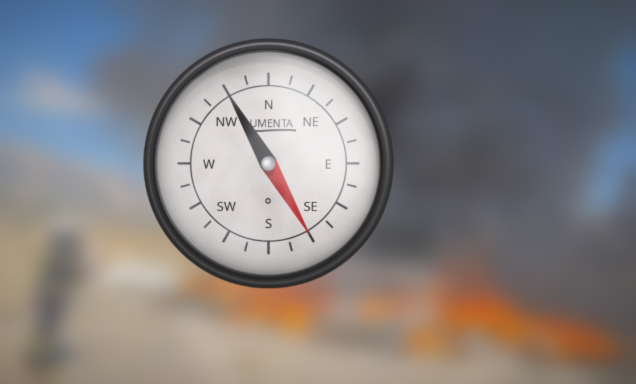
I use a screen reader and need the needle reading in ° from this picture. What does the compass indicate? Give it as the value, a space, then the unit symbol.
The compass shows 150 °
